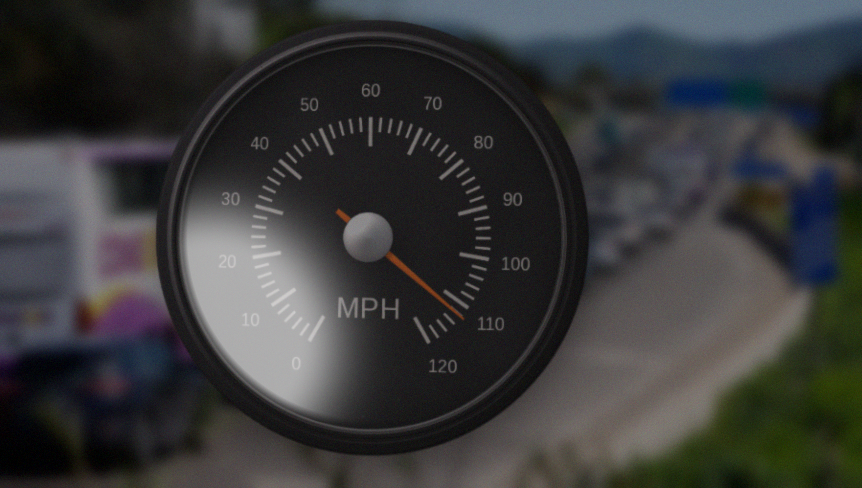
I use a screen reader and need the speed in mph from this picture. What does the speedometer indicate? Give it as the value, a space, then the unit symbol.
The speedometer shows 112 mph
